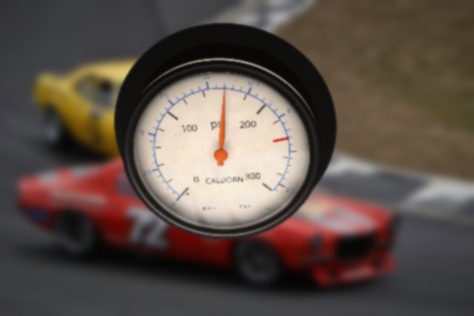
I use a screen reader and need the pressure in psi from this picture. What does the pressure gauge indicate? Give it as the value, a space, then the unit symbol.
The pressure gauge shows 160 psi
